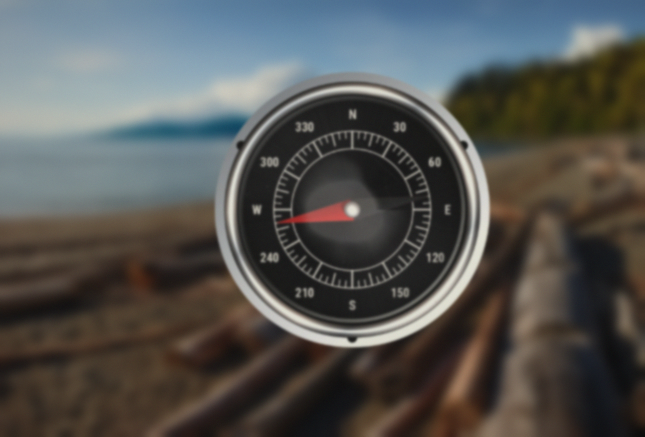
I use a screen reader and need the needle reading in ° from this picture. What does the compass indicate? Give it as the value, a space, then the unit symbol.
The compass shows 260 °
